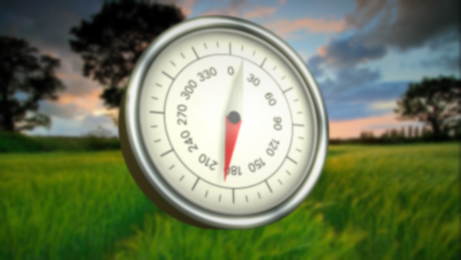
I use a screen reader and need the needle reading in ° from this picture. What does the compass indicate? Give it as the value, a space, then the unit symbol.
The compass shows 190 °
